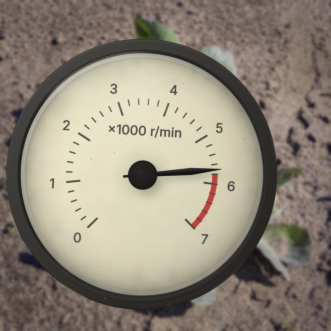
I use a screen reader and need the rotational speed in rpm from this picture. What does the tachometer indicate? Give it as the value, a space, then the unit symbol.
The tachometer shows 5700 rpm
